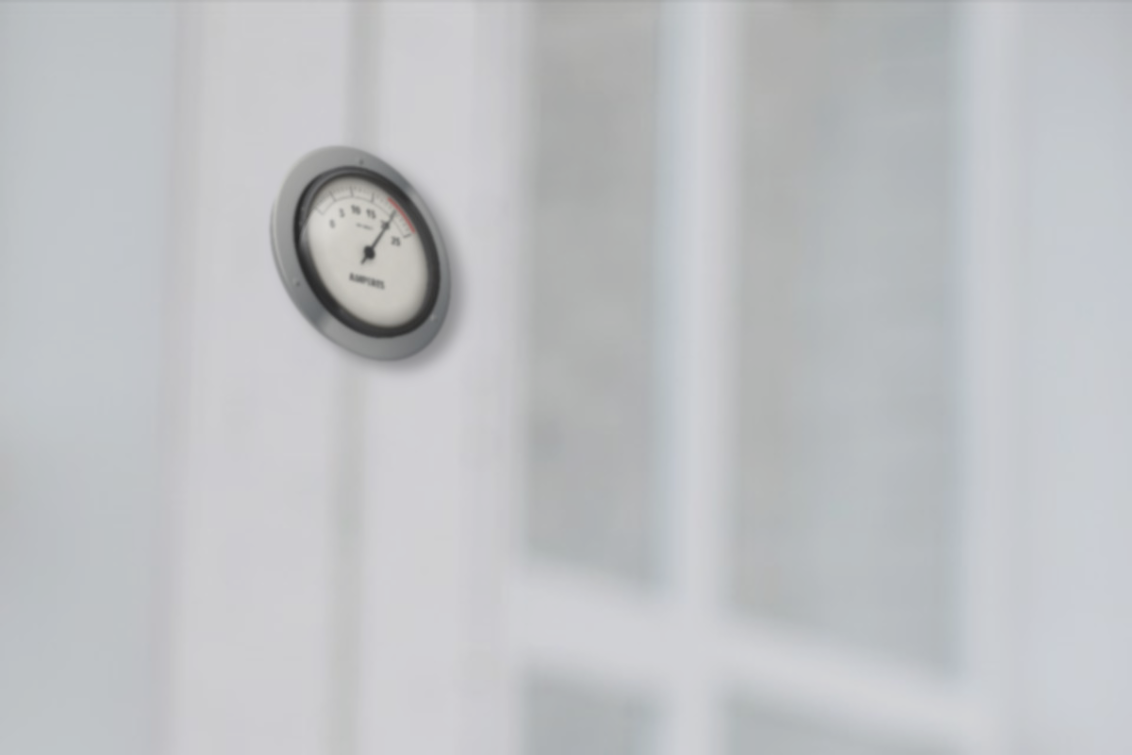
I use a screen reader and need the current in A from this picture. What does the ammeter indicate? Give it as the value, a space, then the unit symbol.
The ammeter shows 20 A
